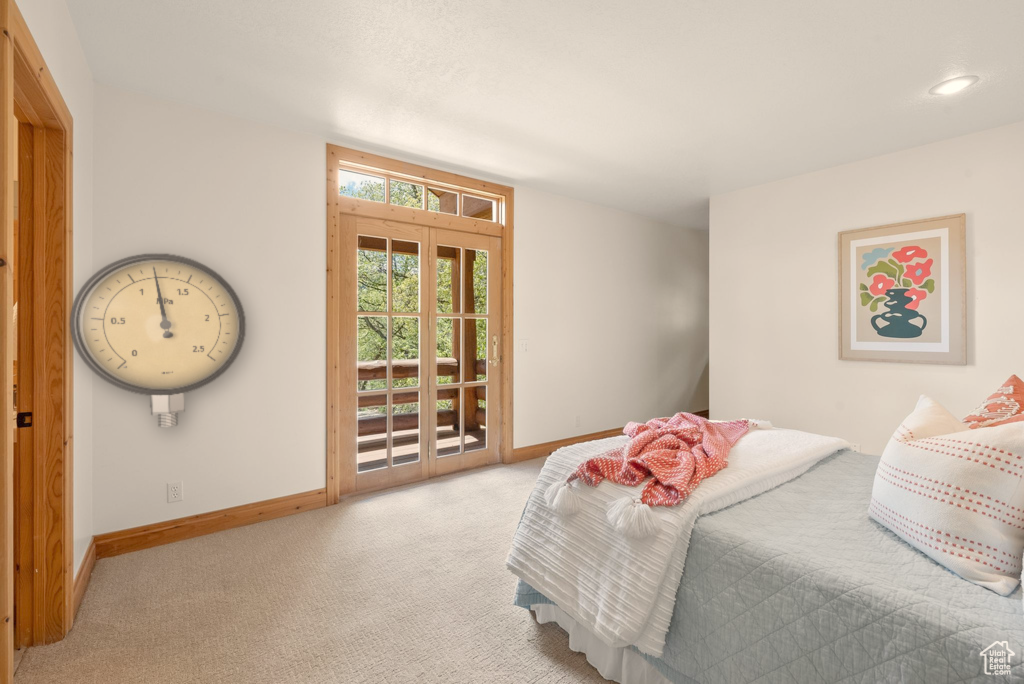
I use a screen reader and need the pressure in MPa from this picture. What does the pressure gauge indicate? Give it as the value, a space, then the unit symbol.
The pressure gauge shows 1.2 MPa
